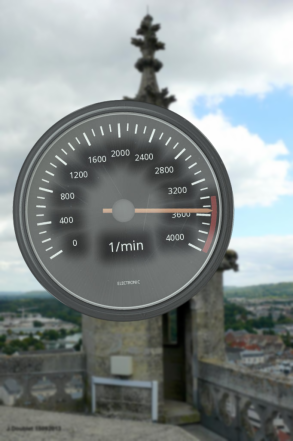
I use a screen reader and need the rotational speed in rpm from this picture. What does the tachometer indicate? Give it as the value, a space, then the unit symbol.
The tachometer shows 3550 rpm
